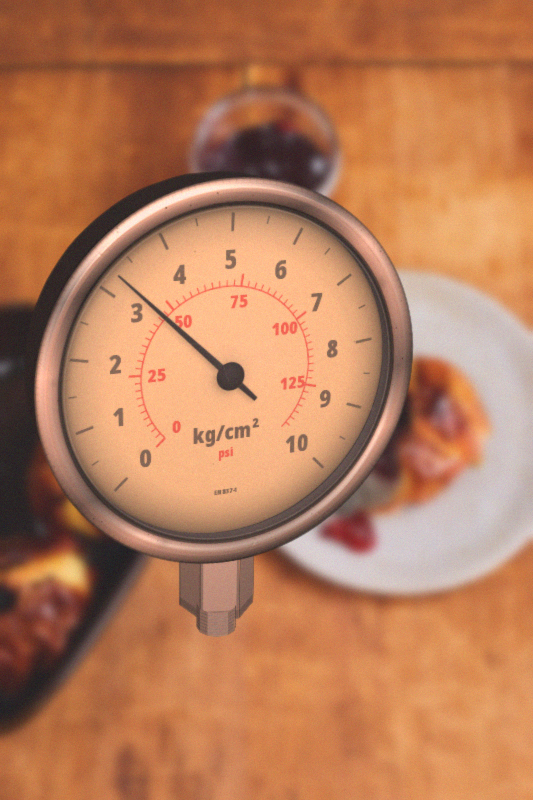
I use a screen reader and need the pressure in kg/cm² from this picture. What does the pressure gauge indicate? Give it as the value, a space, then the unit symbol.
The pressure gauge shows 3.25 kg/cm²
